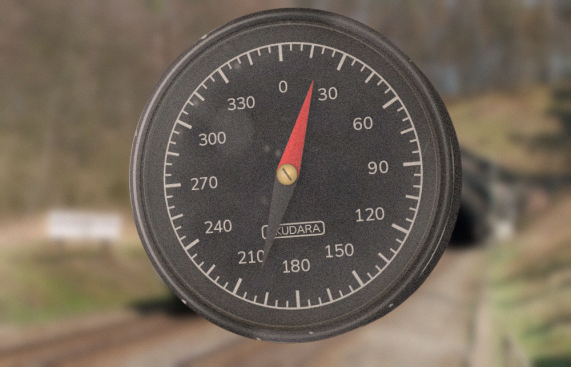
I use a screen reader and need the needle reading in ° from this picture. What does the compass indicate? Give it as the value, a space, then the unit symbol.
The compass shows 20 °
